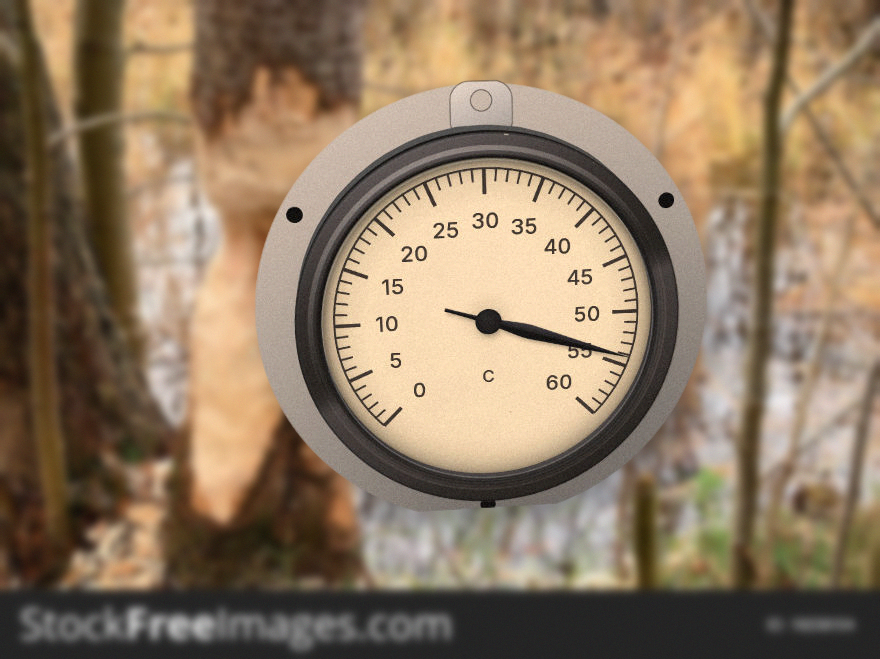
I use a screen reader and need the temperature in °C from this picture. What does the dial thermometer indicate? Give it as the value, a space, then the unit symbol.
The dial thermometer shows 54 °C
